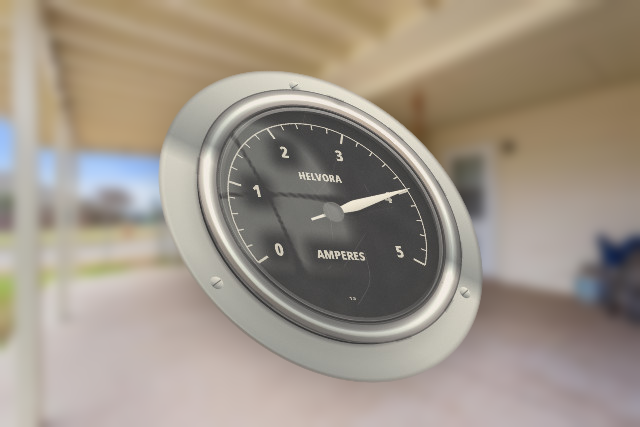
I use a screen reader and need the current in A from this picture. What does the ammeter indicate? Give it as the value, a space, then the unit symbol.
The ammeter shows 4 A
